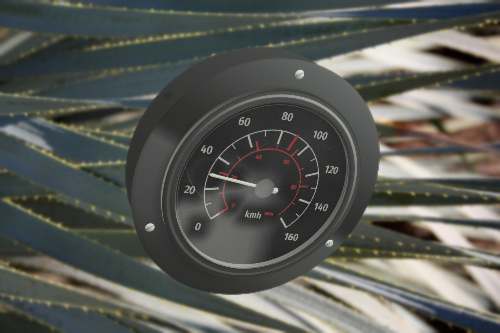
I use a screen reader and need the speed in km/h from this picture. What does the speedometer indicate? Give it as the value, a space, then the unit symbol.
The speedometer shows 30 km/h
